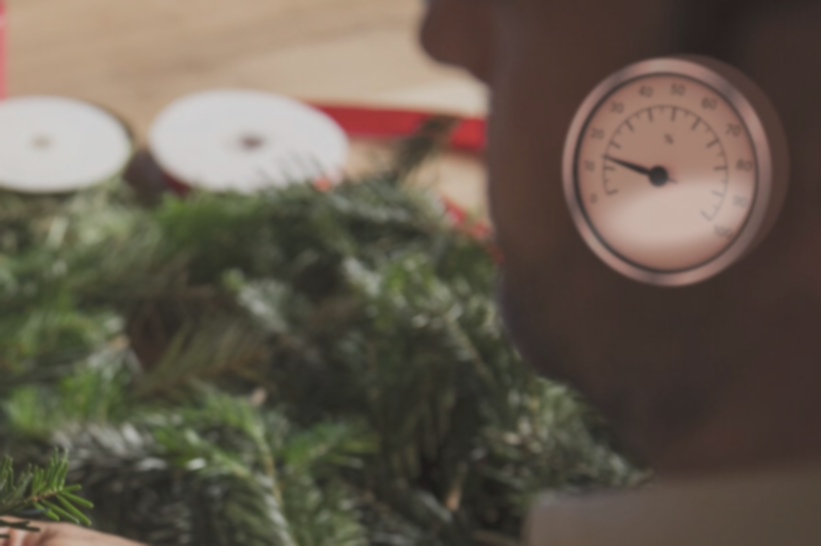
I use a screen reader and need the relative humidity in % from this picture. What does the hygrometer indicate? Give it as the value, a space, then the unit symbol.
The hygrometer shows 15 %
